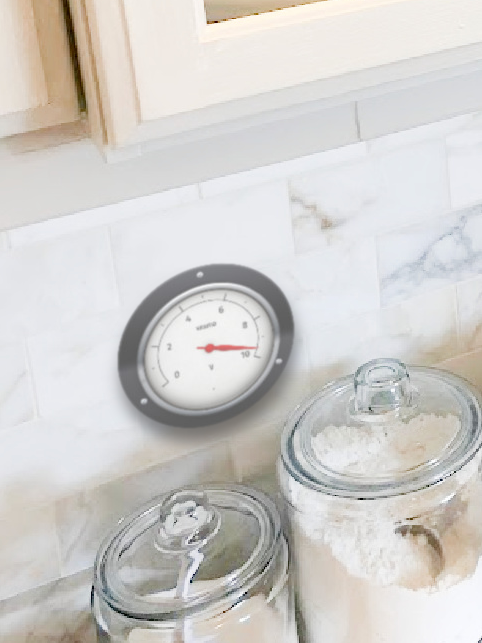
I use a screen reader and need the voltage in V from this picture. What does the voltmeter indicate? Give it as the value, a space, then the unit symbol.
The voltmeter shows 9.5 V
